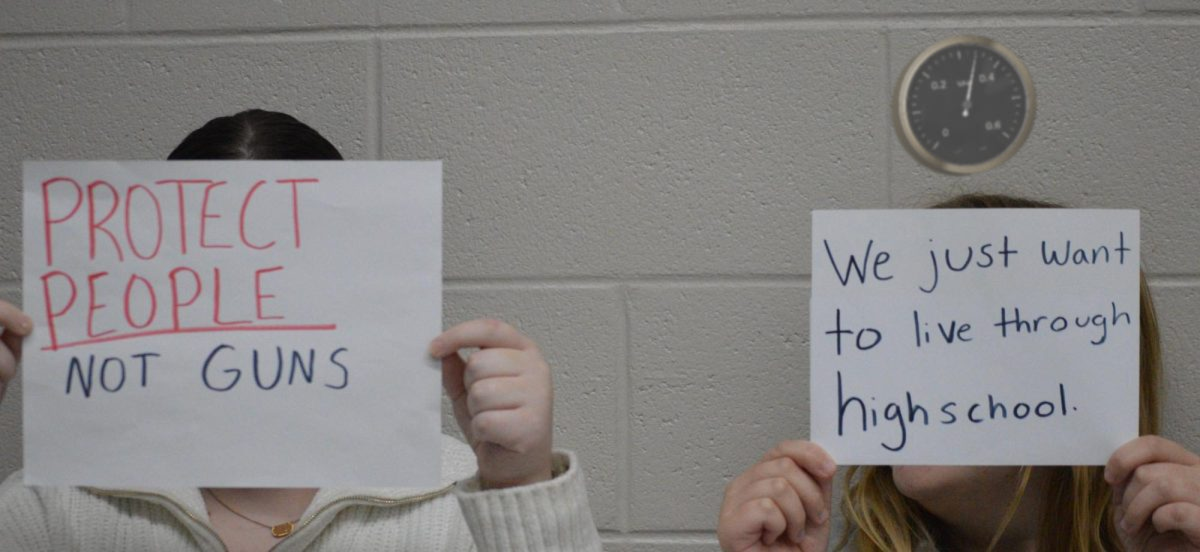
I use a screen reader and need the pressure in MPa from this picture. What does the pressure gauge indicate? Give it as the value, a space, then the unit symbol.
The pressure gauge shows 0.34 MPa
